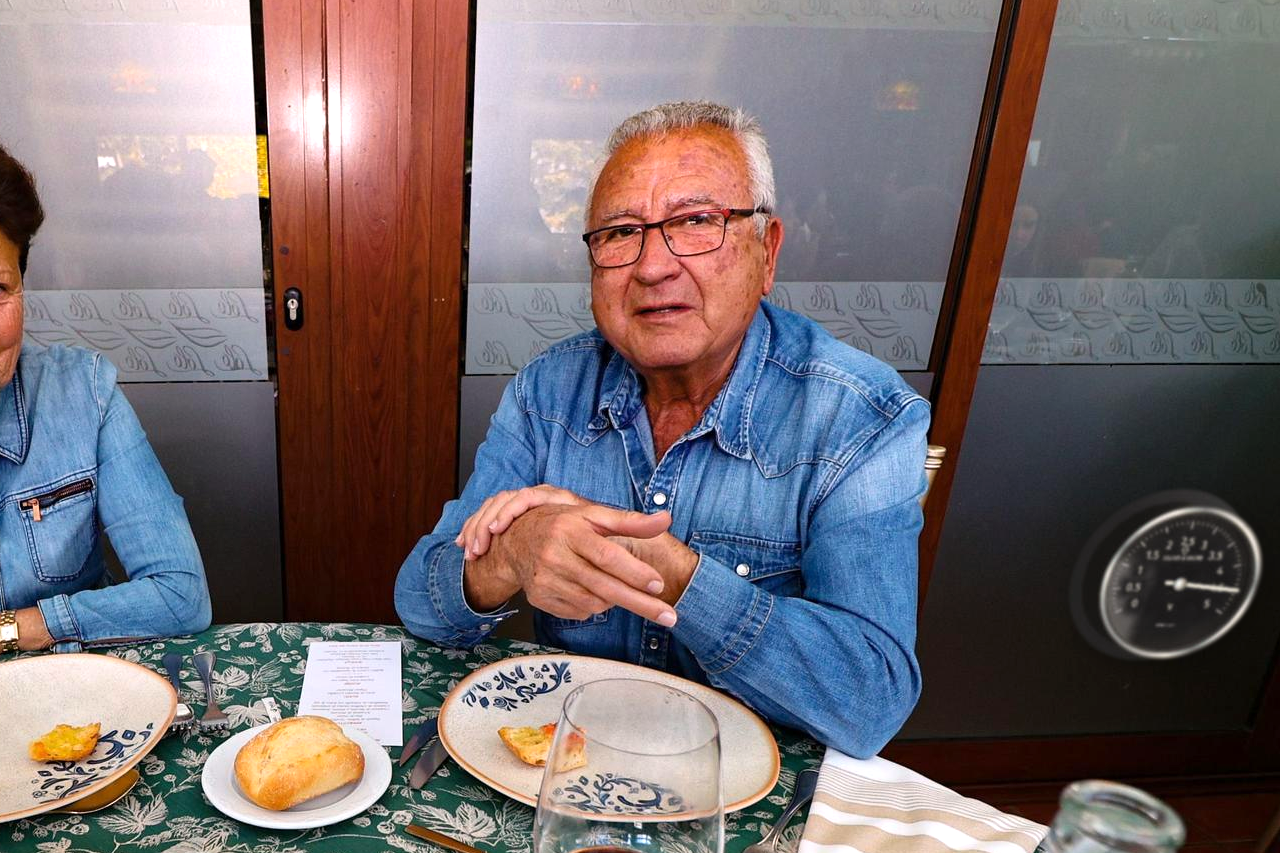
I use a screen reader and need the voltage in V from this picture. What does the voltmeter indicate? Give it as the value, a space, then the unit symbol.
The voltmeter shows 4.5 V
